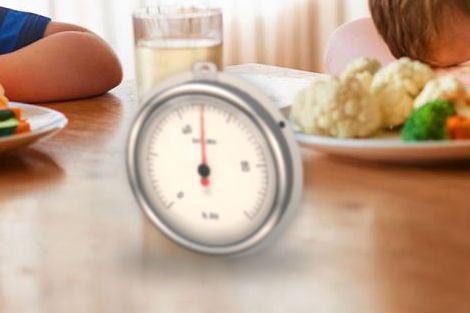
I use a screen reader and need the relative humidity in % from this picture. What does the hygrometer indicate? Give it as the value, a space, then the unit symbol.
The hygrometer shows 50 %
